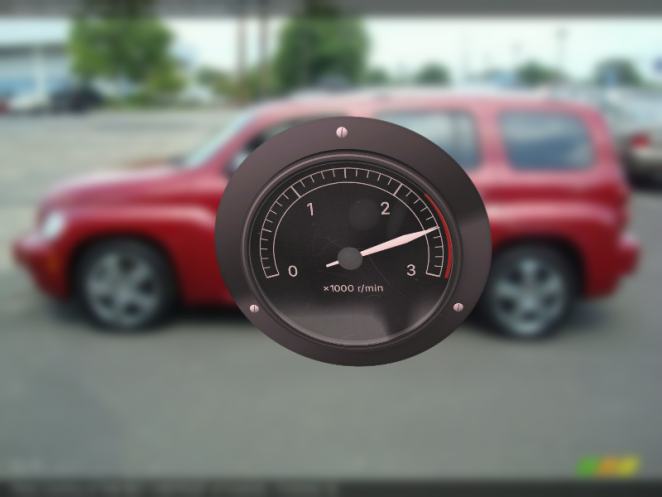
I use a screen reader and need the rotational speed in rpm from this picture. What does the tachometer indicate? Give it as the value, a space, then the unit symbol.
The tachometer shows 2500 rpm
